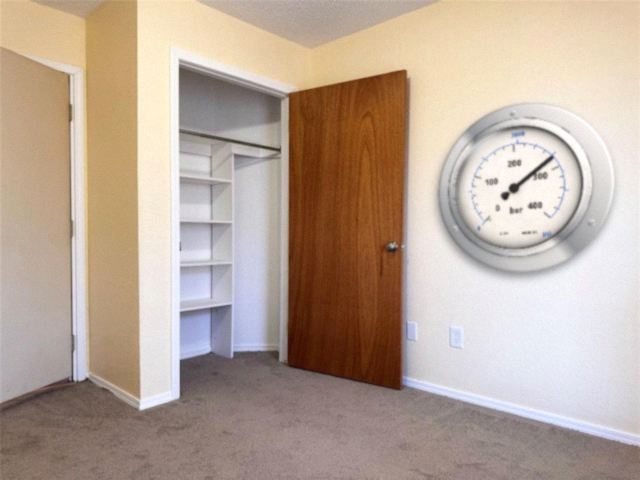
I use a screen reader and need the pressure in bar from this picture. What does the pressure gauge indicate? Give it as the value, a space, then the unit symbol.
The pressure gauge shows 280 bar
